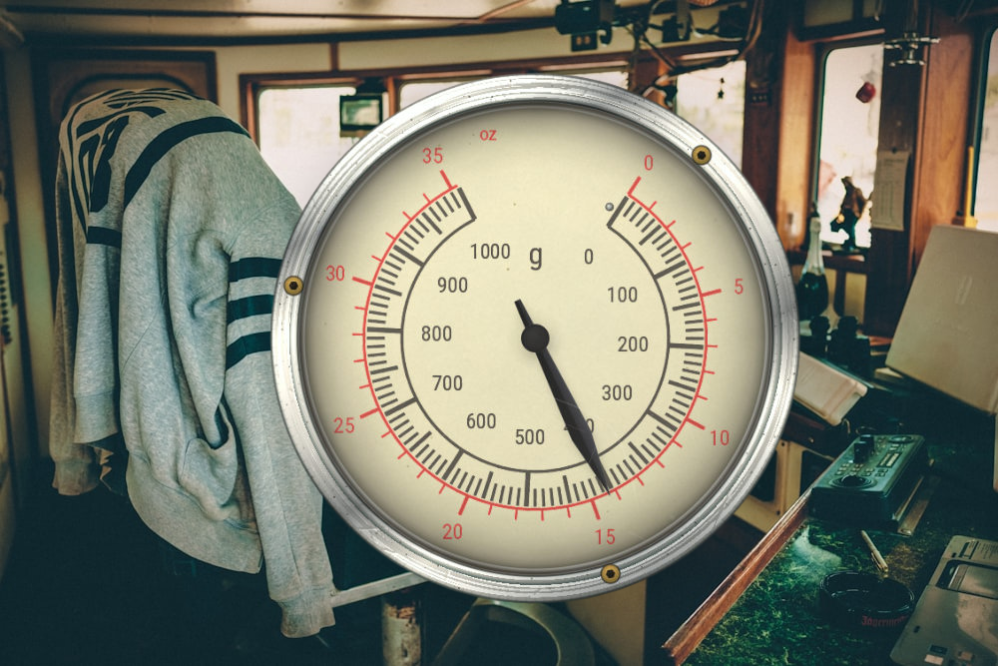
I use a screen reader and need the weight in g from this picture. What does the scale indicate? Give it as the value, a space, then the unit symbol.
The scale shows 405 g
